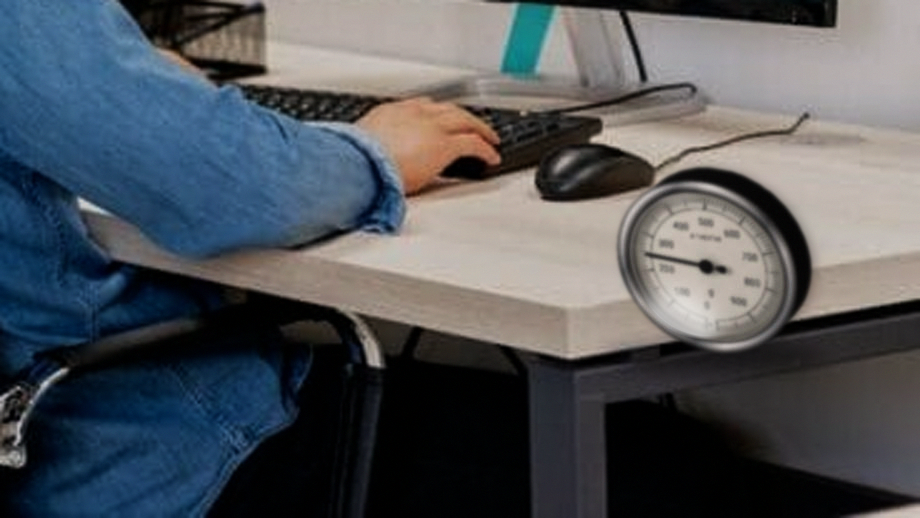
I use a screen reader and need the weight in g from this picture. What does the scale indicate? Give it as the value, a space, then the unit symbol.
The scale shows 250 g
